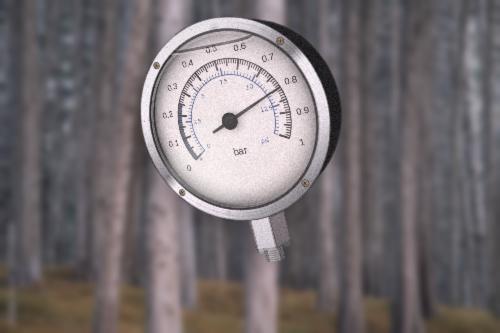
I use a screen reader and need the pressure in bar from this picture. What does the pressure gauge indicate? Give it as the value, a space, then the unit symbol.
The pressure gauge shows 0.8 bar
